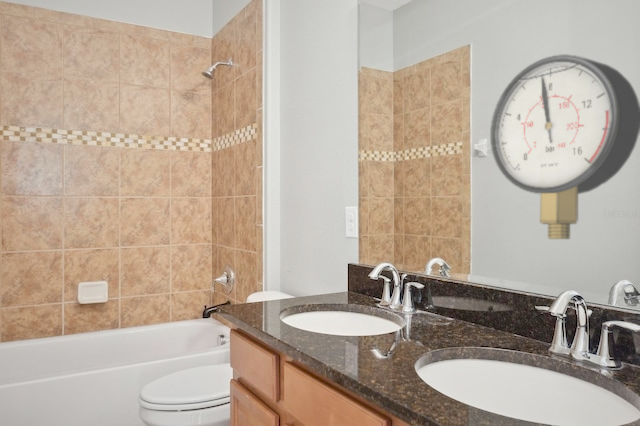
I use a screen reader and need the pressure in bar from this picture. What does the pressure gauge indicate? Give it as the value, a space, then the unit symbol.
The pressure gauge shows 7.5 bar
